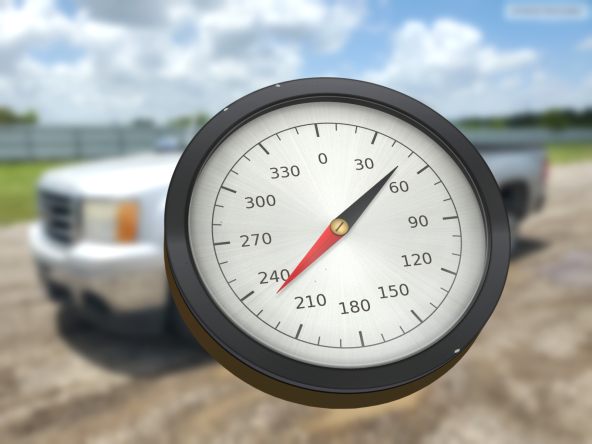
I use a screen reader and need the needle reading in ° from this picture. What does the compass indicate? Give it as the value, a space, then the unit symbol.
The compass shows 230 °
